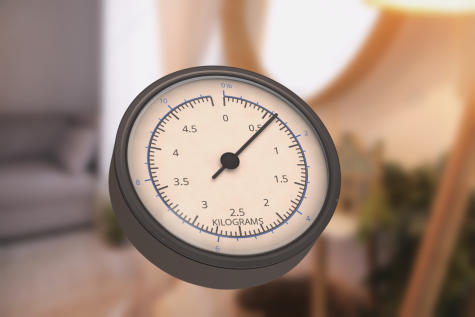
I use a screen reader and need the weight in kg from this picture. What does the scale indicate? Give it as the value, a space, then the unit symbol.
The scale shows 0.6 kg
